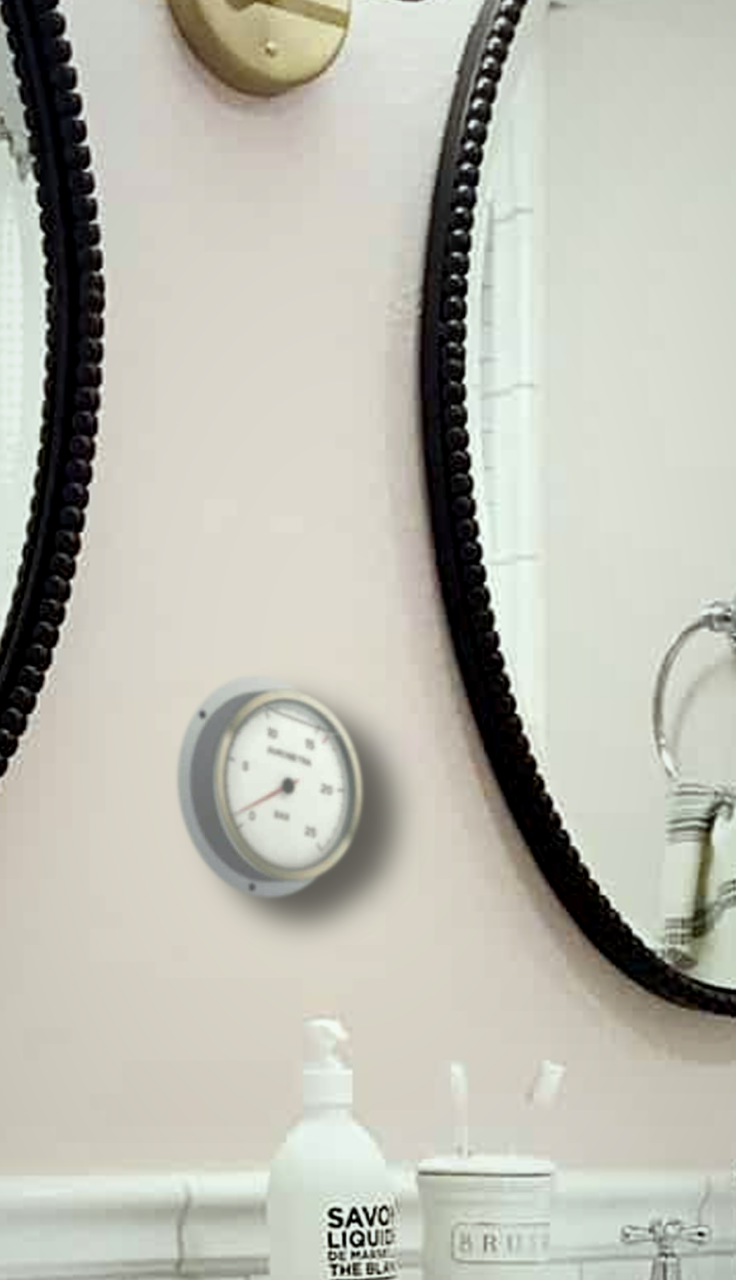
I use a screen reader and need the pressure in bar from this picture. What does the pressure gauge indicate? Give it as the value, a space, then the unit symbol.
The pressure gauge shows 1 bar
